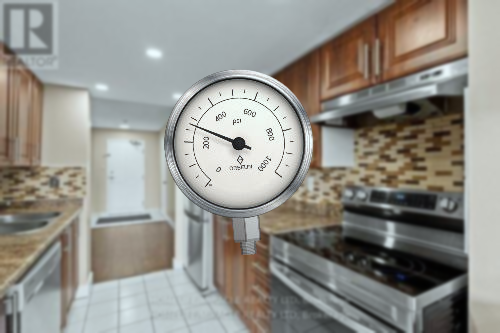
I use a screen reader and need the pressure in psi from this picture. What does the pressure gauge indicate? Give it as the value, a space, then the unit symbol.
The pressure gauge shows 275 psi
